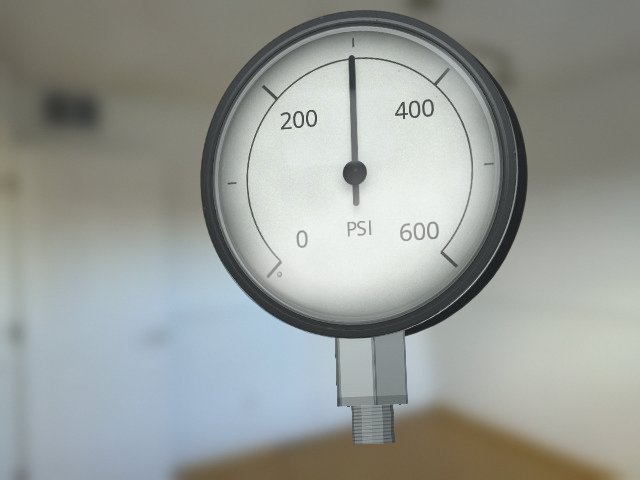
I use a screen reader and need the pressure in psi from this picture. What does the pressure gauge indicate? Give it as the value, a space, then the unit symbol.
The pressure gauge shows 300 psi
